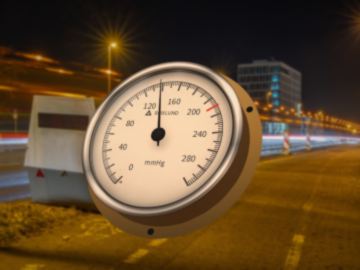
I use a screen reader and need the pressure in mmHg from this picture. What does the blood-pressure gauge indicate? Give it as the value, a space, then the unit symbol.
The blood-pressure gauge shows 140 mmHg
